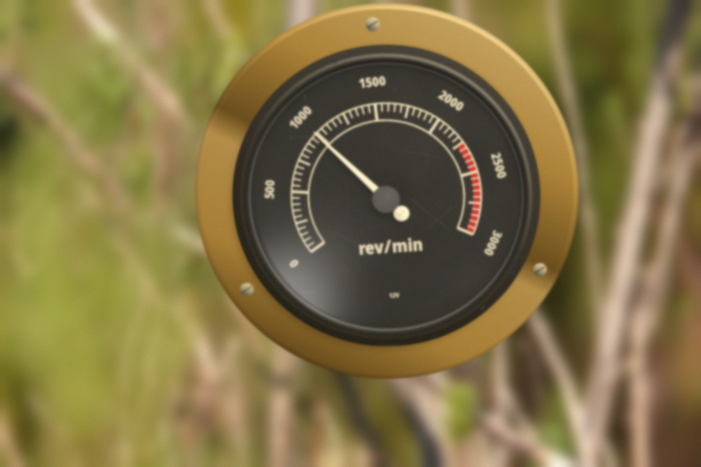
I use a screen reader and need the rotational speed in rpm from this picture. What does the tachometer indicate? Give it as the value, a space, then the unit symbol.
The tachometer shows 1000 rpm
